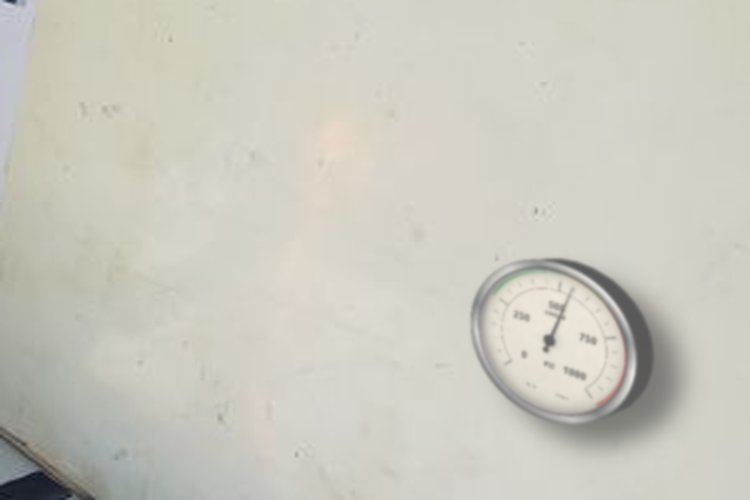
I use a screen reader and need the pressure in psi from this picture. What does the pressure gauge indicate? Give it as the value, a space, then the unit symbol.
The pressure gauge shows 550 psi
